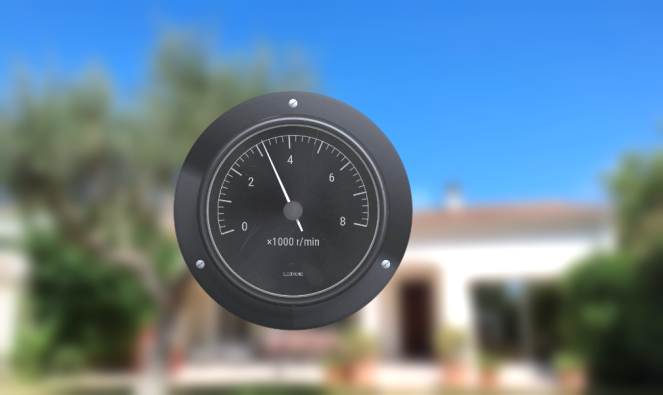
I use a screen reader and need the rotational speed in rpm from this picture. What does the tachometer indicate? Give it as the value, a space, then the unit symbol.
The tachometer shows 3200 rpm
